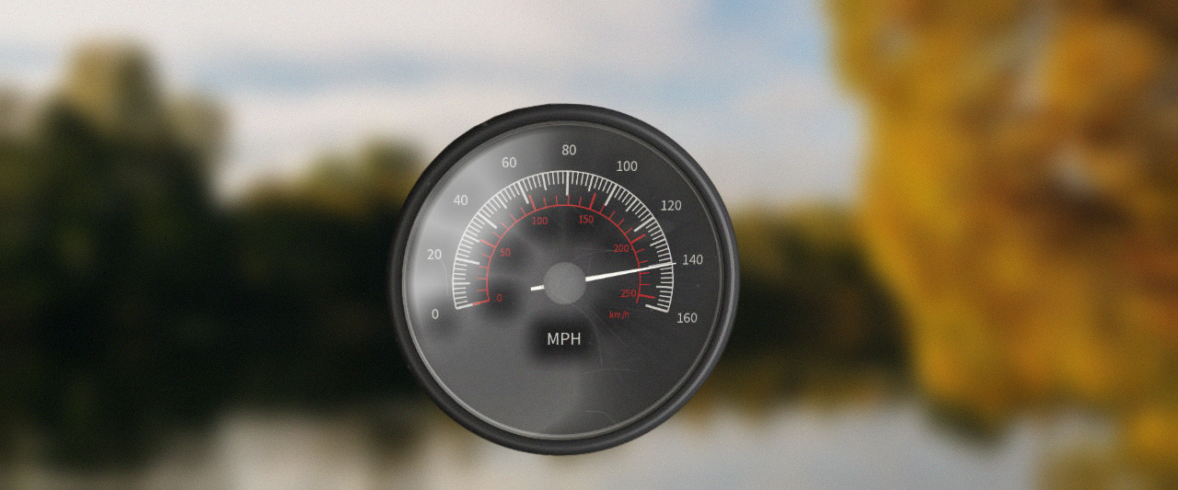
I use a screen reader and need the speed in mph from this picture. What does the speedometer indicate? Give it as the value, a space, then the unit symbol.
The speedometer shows 140 mph
